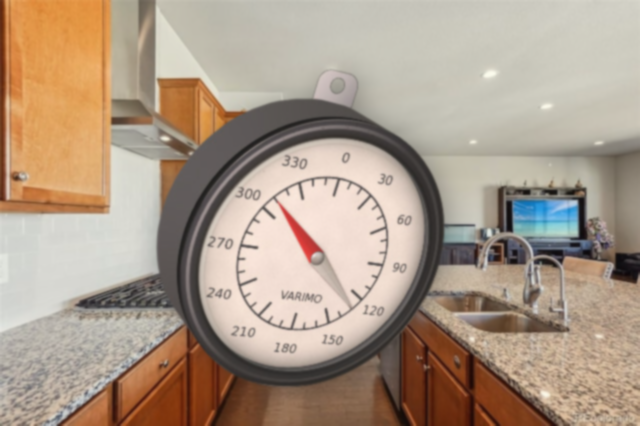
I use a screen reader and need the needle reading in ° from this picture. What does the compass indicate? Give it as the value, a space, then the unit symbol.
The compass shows 310 °
